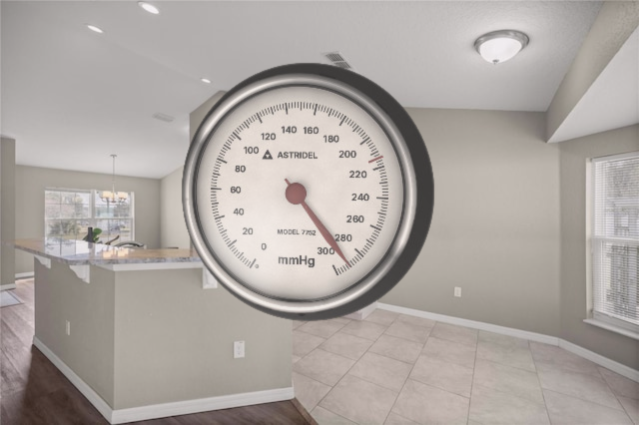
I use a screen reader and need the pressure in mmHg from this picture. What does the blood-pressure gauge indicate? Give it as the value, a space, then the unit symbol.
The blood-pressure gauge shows 290 mmHg
